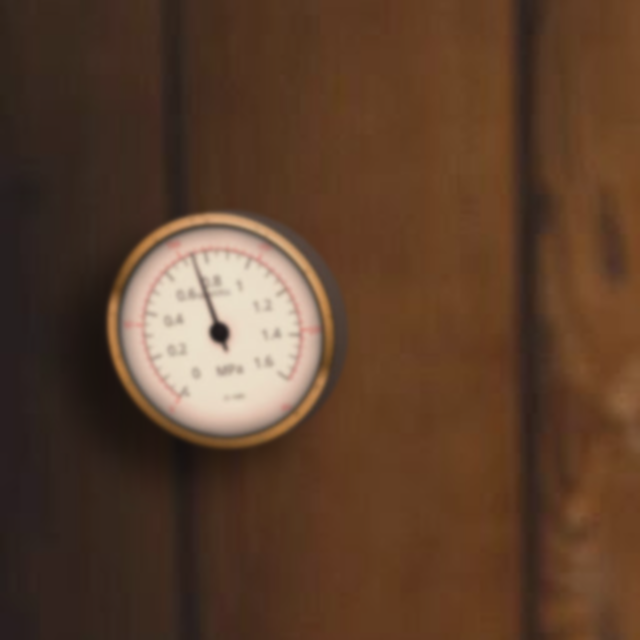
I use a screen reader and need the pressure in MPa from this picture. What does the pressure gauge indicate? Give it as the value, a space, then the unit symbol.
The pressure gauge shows 0.75 MPa
